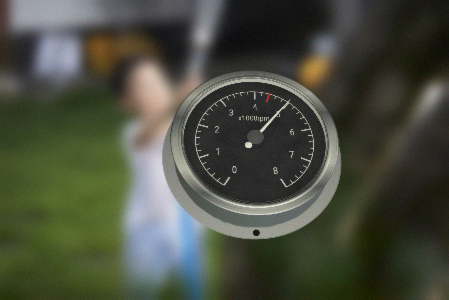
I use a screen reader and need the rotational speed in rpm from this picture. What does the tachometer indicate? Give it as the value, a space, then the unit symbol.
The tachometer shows 5000 rpm
